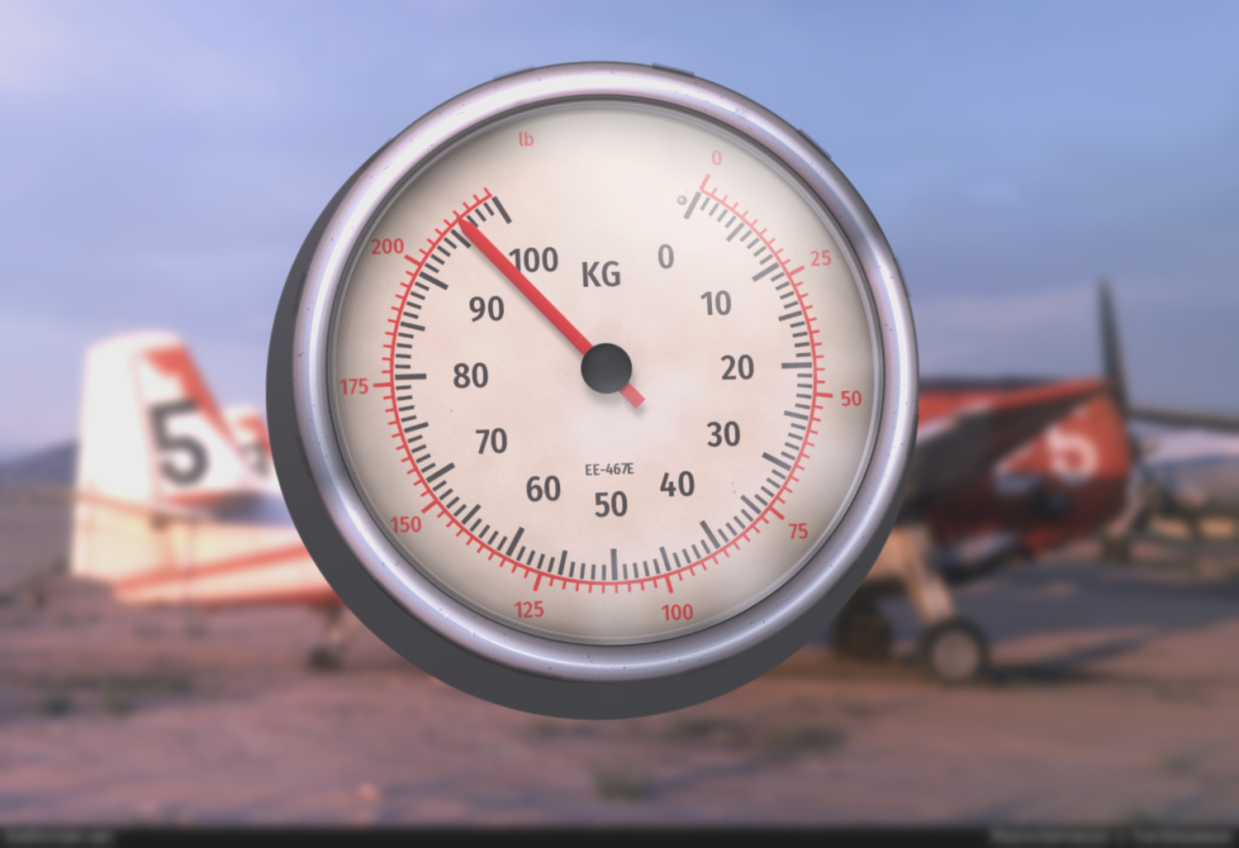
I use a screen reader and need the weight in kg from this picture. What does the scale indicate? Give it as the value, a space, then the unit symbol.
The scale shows 96 kg
